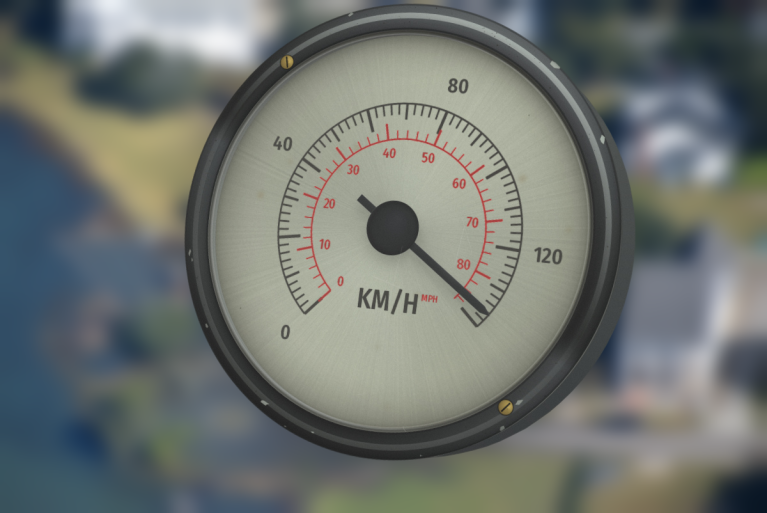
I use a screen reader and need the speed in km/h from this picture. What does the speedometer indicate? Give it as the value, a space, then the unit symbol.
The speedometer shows 136 km/h
